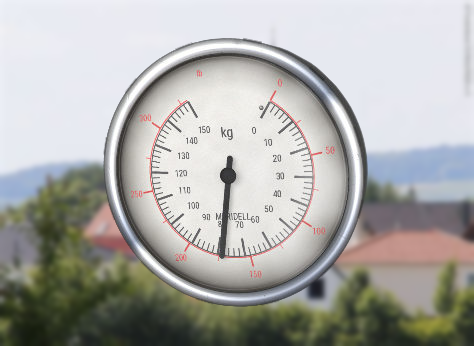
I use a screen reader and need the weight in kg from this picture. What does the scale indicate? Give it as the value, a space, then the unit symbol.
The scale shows 78 kg
